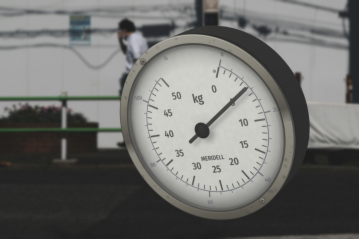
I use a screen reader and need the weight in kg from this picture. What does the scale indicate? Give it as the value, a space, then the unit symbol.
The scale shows 5 kg
